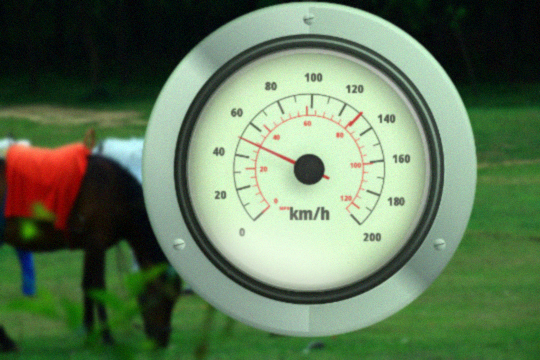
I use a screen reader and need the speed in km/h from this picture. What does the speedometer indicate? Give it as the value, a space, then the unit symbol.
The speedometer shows 50 km/h
